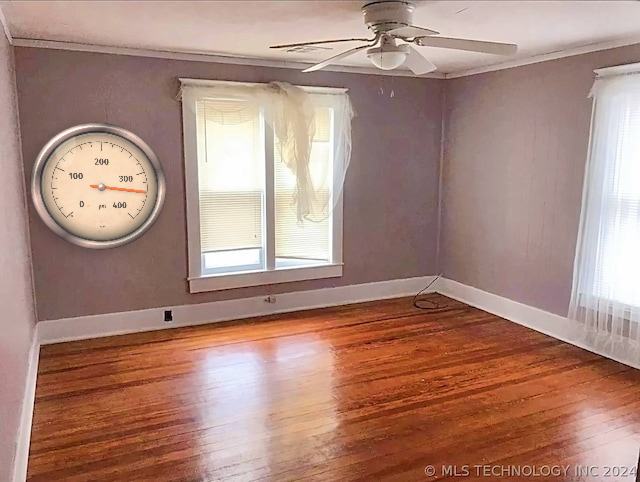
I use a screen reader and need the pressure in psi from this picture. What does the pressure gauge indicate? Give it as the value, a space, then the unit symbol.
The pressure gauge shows 340 psi
